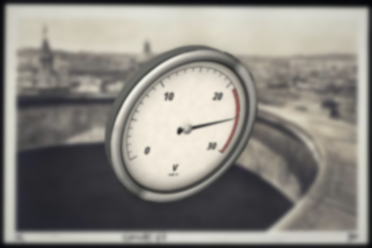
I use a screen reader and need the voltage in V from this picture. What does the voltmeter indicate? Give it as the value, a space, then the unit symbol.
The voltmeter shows 25 V
